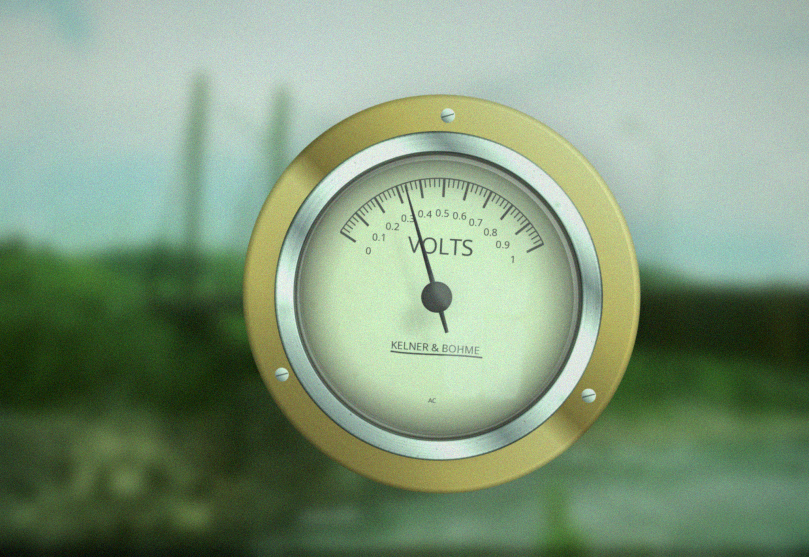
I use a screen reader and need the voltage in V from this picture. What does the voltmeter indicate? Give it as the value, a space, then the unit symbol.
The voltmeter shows 0.34 V
